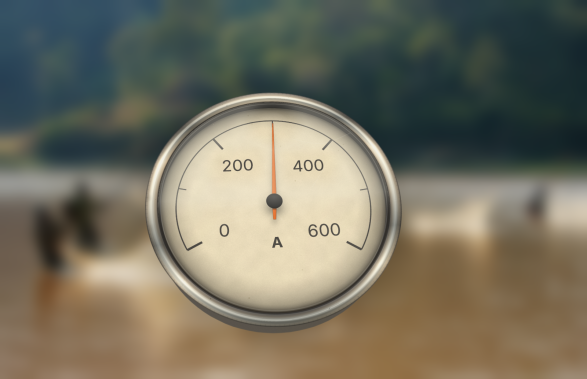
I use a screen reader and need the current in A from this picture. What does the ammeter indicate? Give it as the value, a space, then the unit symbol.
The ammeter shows 300 A
